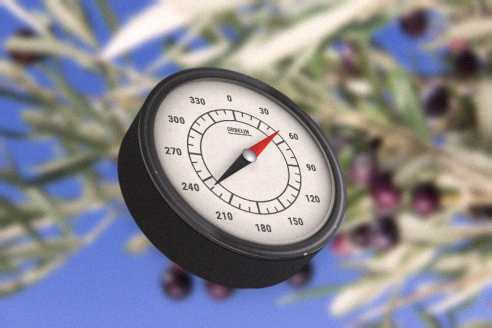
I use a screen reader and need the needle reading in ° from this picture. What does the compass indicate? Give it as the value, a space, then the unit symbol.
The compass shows 50 °
